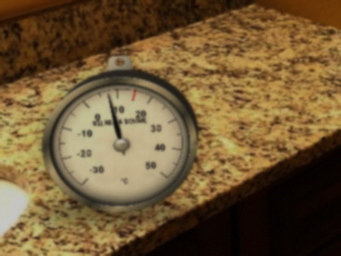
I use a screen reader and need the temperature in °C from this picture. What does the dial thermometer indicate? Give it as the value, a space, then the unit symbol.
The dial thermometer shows 7.5 °C
